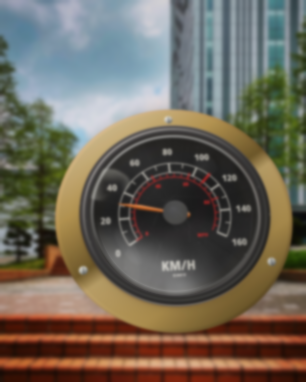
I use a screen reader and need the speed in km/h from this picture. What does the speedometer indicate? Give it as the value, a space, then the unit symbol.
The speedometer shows 30 km/h
